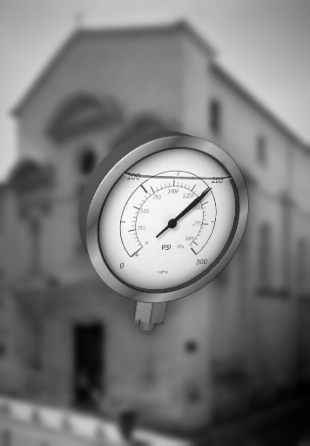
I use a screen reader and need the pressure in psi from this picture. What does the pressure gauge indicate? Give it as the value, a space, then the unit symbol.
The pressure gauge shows 200 psi
